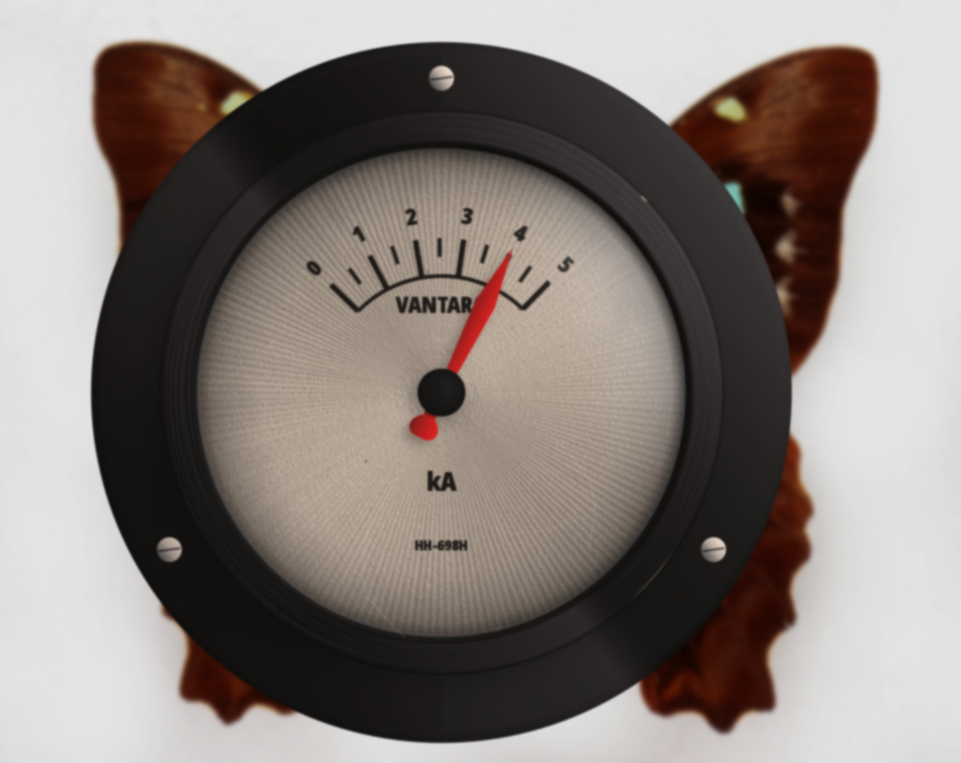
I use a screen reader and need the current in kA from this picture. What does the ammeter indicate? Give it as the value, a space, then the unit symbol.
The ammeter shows 4 kA
